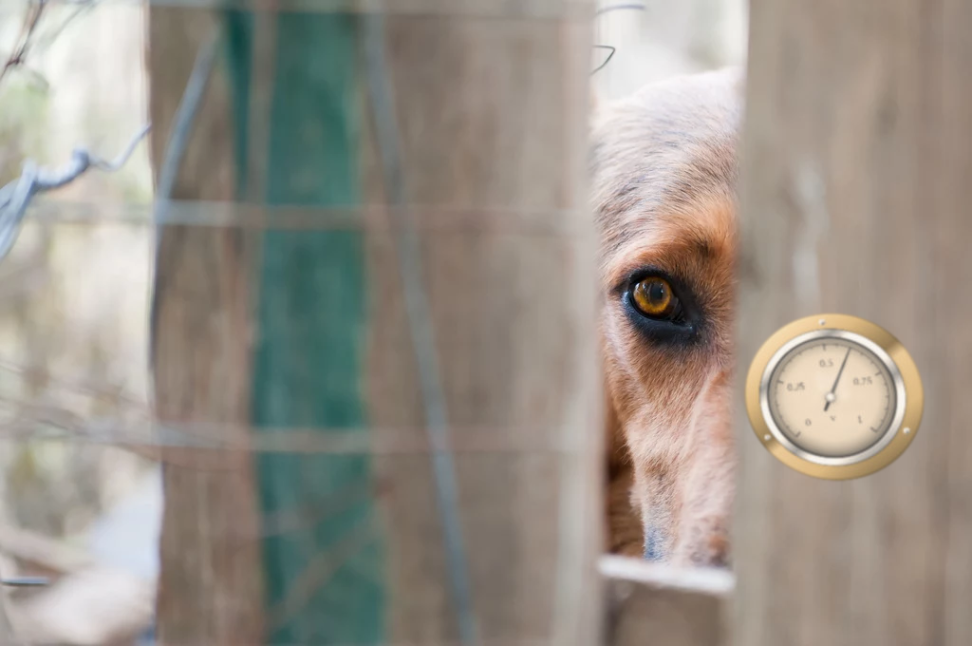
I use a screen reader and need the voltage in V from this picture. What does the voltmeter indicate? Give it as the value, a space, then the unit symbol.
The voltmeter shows 0.6 V
